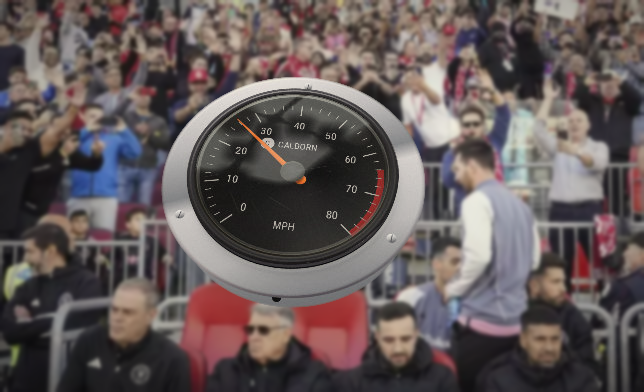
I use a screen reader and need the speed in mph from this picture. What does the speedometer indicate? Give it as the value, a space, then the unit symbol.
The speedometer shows 26 mph
